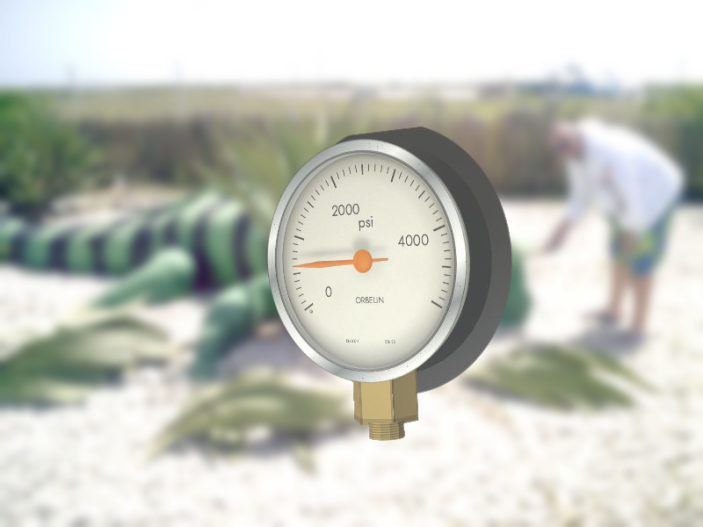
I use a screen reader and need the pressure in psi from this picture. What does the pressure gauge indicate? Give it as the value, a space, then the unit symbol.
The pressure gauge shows 600 psi
